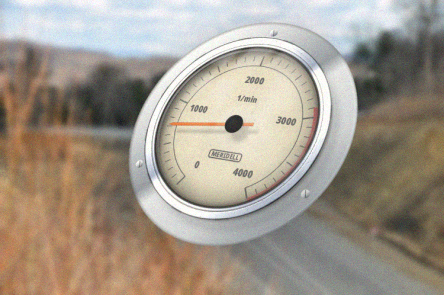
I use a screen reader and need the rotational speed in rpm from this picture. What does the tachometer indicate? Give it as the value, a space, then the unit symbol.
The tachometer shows 700 rpm
